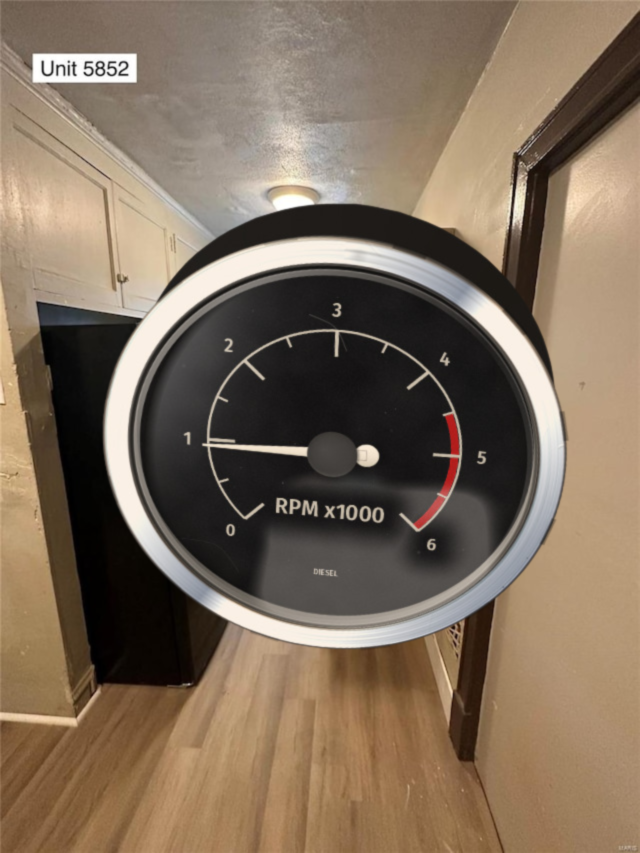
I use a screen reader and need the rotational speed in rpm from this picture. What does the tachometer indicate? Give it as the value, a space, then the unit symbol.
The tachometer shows 1000 rpm
